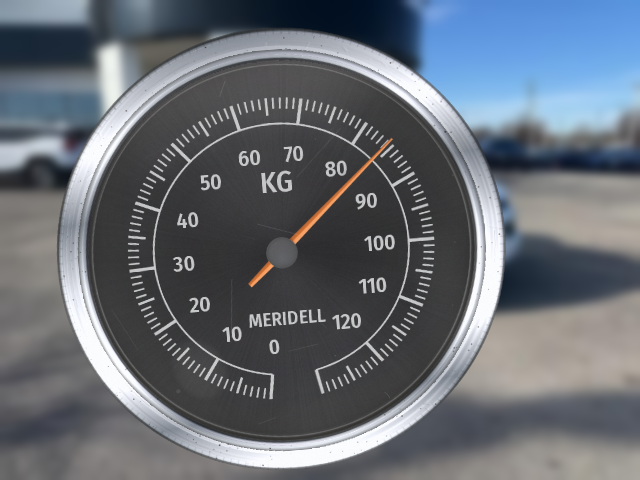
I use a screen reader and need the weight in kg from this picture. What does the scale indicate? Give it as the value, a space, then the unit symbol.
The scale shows 84 kg
